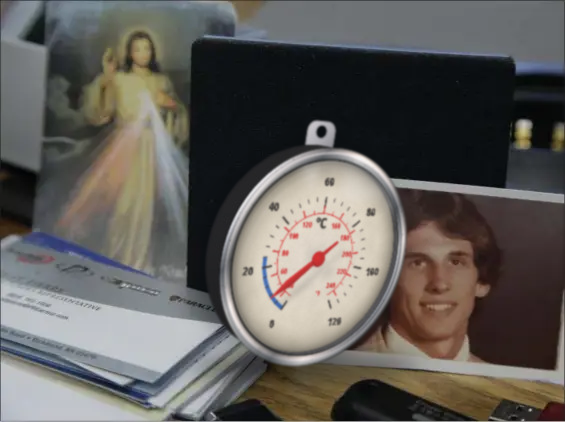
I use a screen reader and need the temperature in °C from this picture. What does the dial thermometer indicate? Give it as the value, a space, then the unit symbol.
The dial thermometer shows 8 °C
